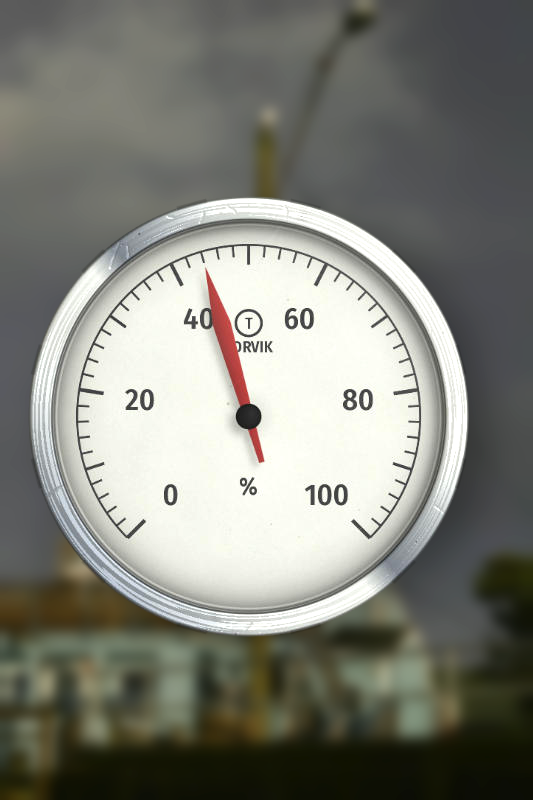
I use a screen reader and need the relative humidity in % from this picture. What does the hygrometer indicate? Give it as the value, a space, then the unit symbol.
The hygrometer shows 44 %
